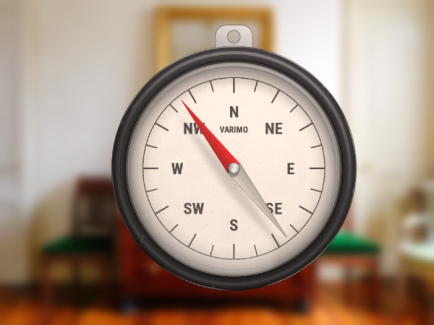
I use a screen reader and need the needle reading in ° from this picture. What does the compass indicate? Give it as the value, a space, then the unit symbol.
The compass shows 322.5 °
